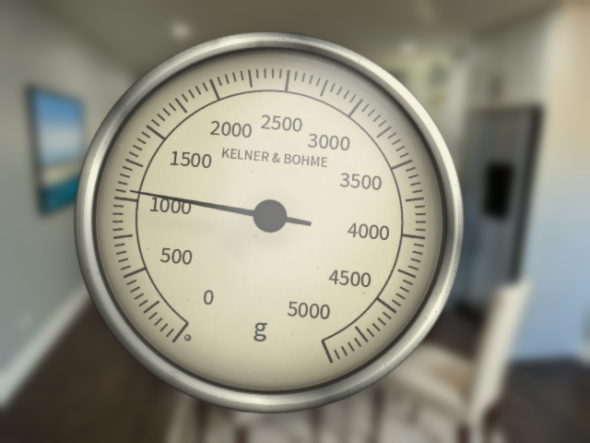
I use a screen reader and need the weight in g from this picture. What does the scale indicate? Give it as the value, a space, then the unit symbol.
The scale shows 1050 g
